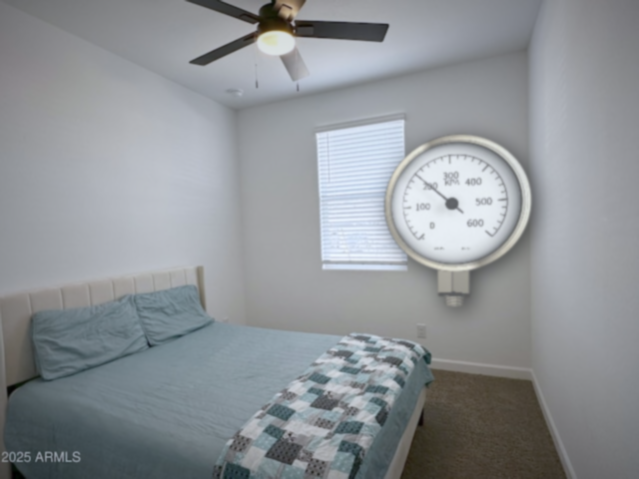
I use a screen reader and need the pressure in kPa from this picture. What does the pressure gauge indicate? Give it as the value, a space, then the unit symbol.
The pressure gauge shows 200 kPa
